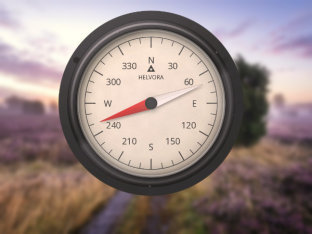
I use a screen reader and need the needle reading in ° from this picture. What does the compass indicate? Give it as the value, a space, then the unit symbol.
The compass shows 250 °
